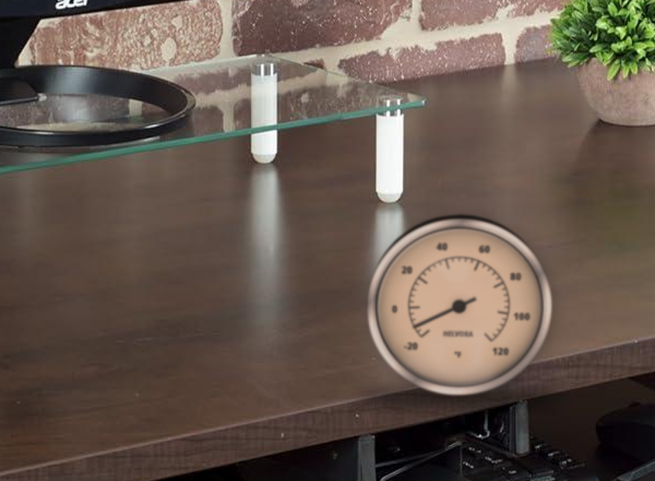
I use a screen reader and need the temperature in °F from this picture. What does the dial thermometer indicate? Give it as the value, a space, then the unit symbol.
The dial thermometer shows -12 °F
